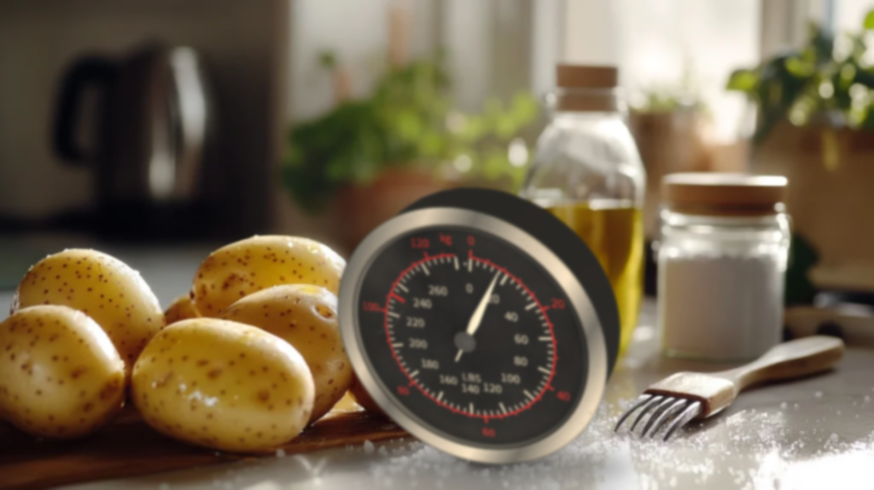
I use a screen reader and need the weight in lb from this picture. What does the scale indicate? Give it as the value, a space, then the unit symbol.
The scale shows 16 lb
